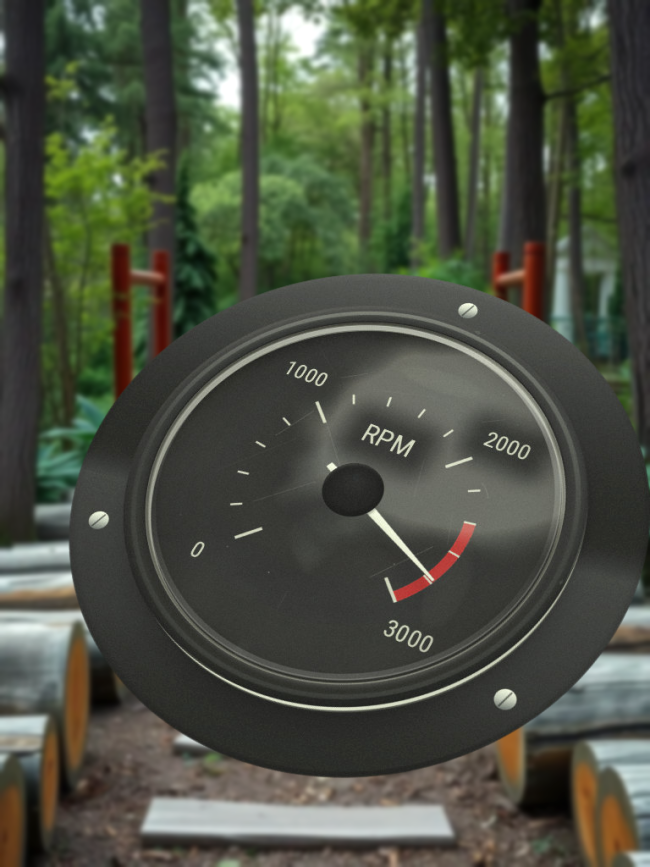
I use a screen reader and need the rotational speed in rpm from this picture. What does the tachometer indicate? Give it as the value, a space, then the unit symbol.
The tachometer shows 2800 rpm
